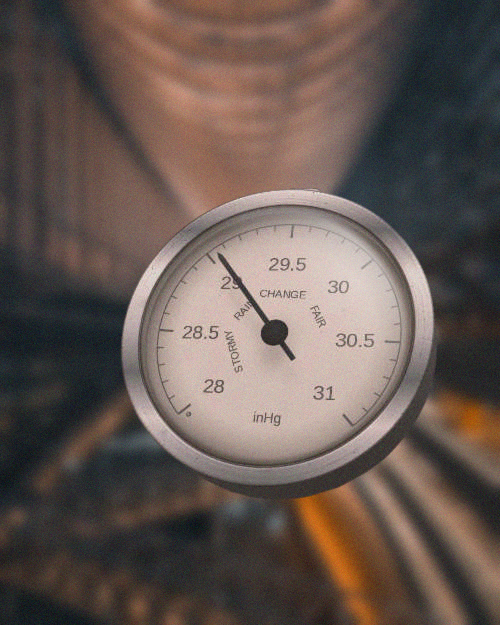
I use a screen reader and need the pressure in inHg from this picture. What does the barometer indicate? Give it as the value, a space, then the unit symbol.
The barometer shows 29.05 inHg
